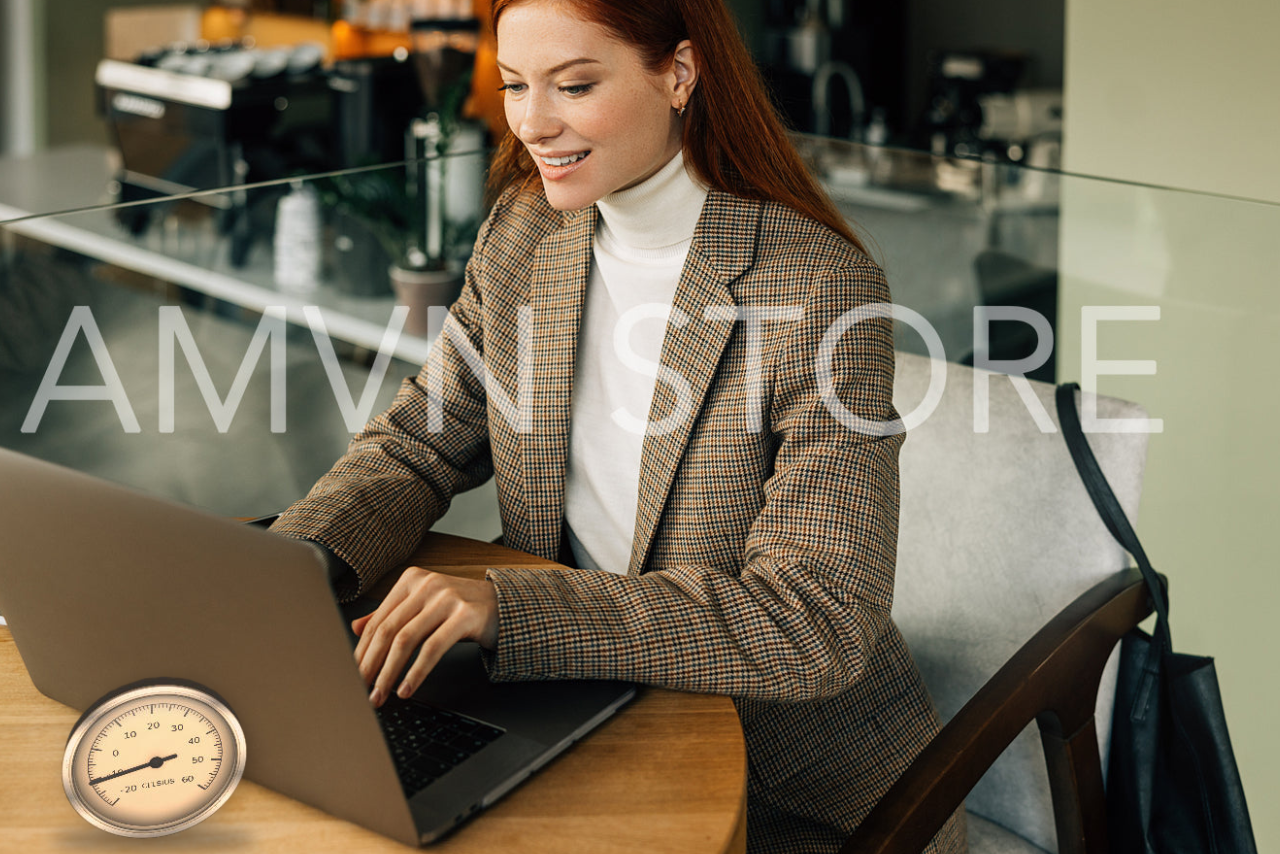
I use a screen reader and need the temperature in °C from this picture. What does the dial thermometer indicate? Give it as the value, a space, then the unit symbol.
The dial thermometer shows -10 °C
